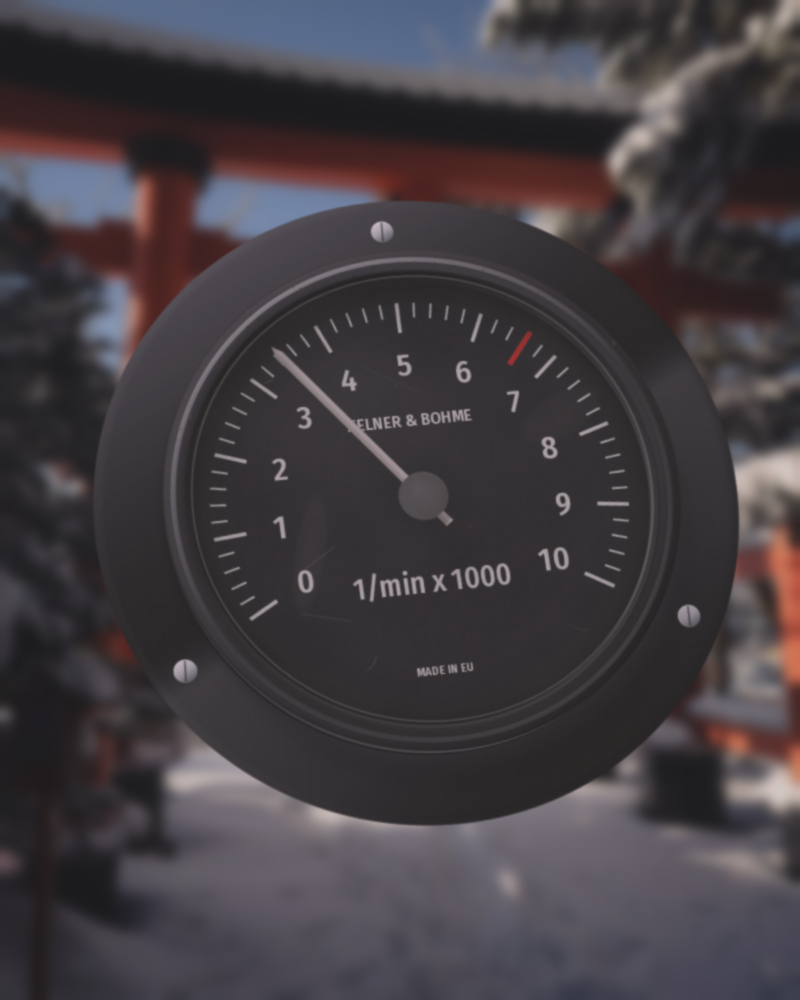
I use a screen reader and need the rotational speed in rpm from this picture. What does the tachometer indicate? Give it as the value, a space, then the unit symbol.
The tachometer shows 3400 rpm
